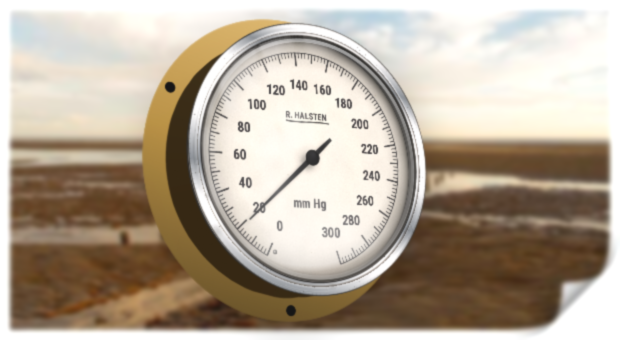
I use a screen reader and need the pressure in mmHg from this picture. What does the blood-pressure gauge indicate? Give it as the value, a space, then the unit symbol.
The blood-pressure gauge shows 20 mmHg
